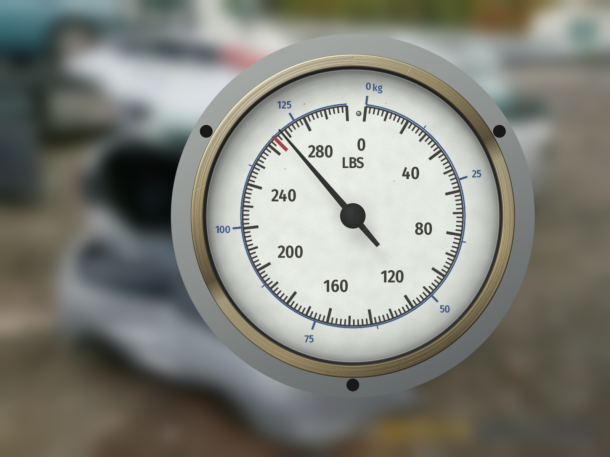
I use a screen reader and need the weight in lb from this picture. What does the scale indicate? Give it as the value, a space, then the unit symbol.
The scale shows 268 lb
